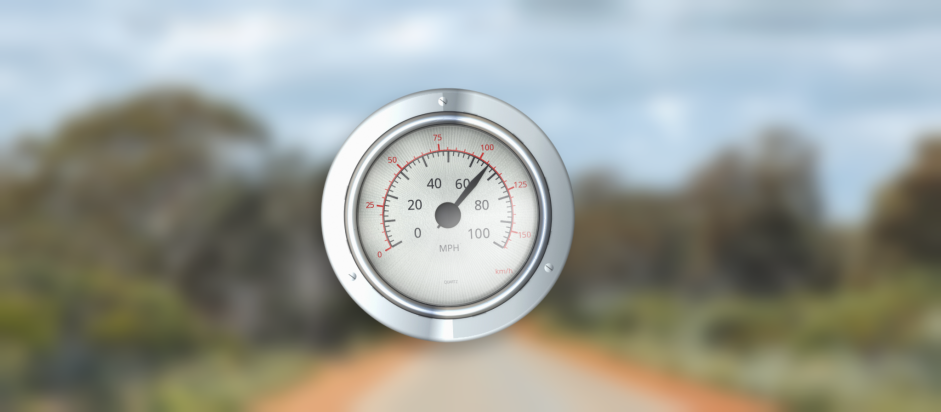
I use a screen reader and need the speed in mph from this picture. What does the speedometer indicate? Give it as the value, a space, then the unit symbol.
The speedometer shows 66 mph
